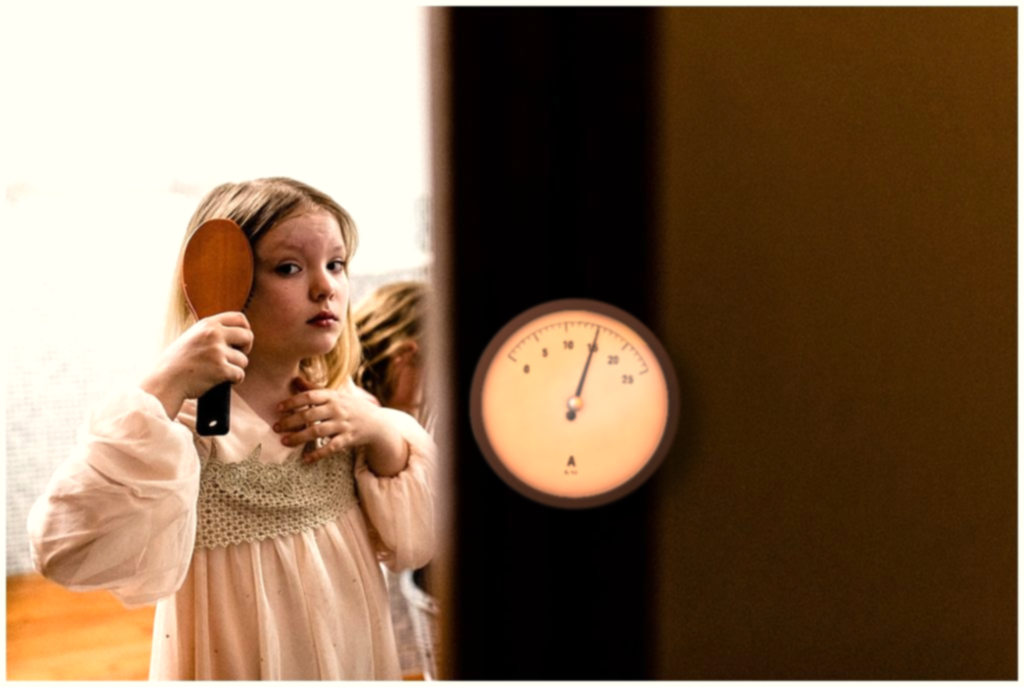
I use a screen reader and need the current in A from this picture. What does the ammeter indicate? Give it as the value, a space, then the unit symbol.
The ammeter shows 15 A
